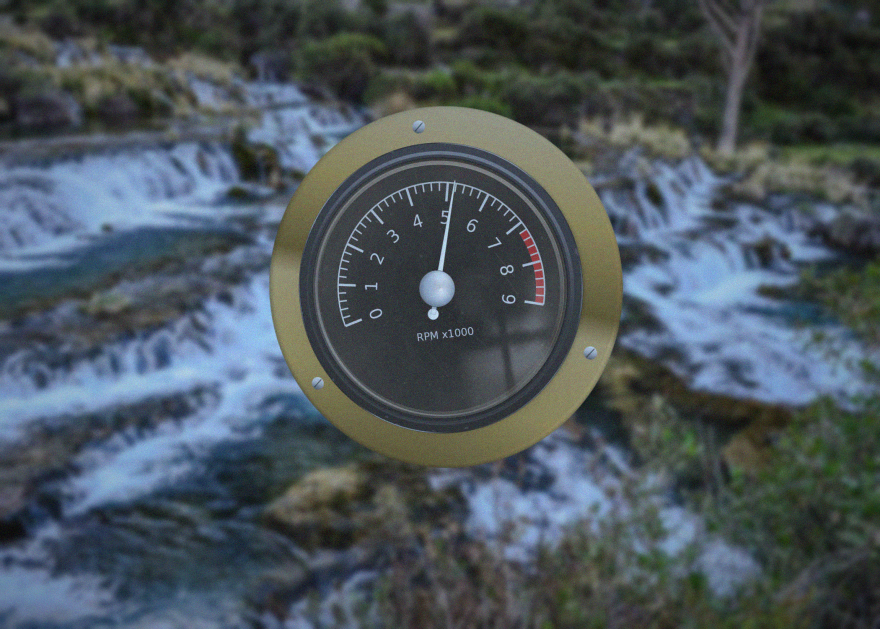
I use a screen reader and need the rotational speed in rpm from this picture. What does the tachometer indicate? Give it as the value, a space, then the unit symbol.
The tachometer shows 5200 rpm
